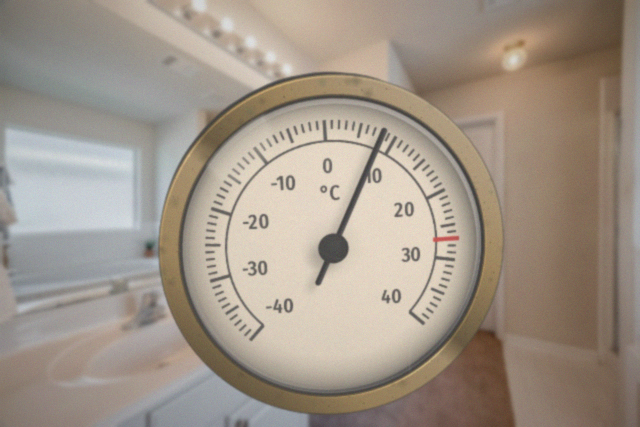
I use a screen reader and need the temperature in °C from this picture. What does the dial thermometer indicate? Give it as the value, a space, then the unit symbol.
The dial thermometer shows 8 °C
